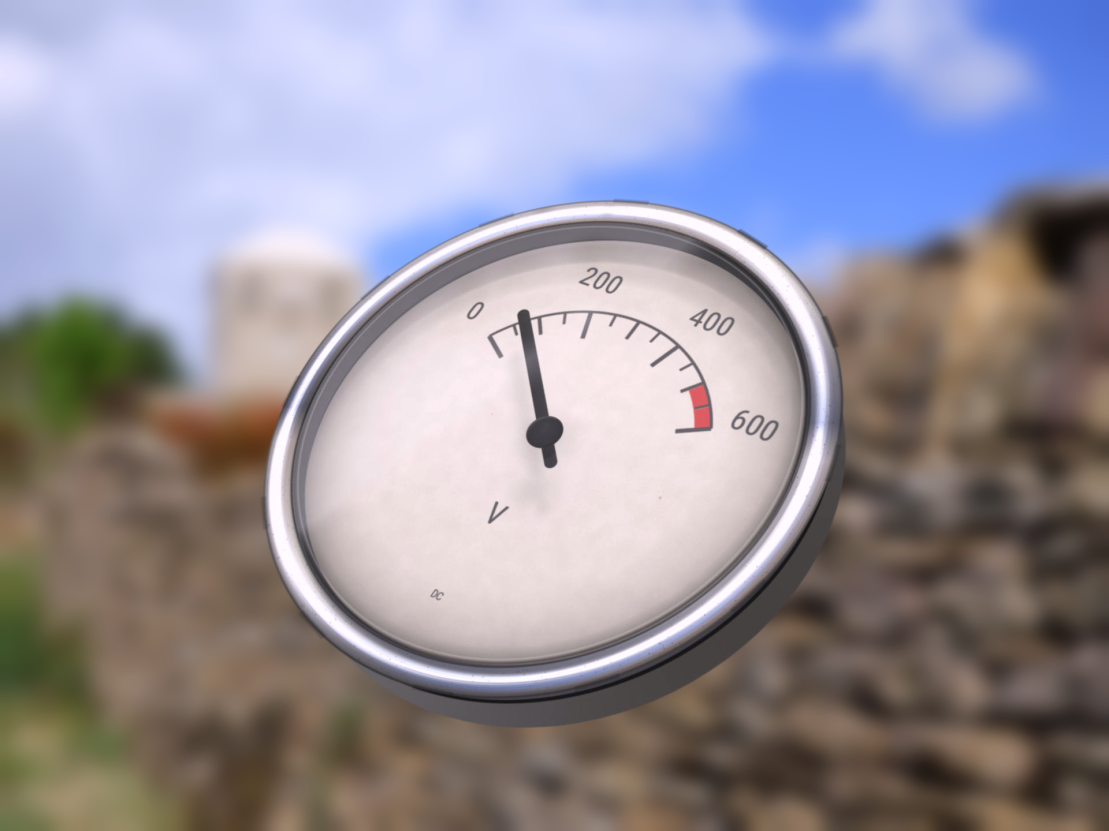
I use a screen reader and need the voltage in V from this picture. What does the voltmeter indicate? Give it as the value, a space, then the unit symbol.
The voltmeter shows 75 V
